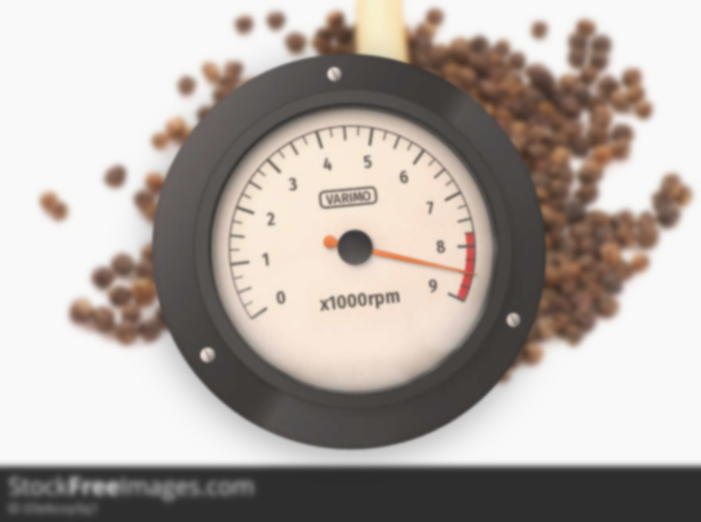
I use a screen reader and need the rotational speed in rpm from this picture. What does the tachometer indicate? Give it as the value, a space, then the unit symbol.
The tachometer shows 8500 rpm
